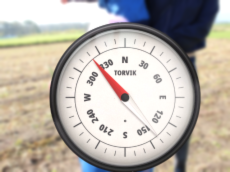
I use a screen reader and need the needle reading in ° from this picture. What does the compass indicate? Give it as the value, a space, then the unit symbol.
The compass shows 320 °
